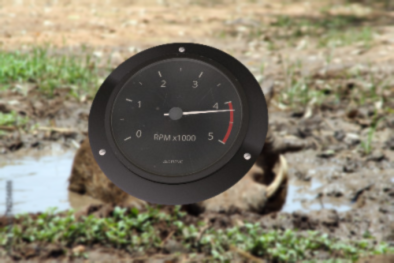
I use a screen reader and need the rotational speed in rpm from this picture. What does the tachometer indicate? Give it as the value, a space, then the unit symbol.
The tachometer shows 4250 rpm
